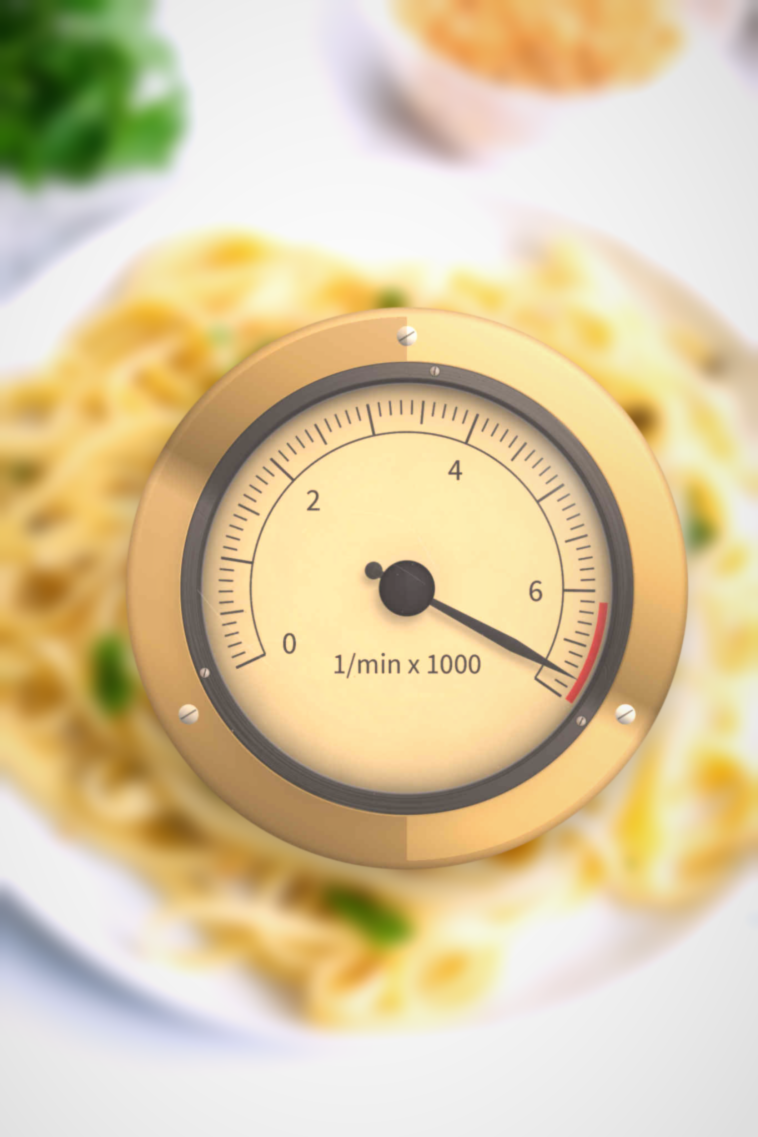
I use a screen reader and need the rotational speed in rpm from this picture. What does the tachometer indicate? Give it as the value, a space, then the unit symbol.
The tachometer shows 6800 rpm
